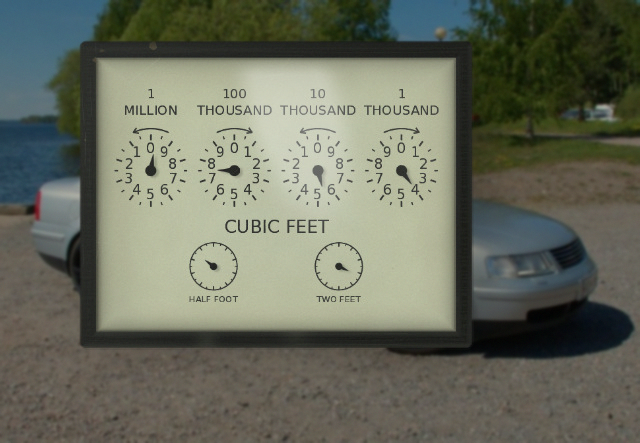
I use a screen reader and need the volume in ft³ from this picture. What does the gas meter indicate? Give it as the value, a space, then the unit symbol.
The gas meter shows 975400 ft³
